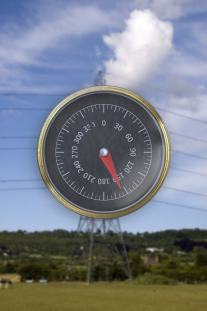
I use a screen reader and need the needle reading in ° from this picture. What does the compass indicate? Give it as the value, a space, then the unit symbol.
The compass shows 155 °
